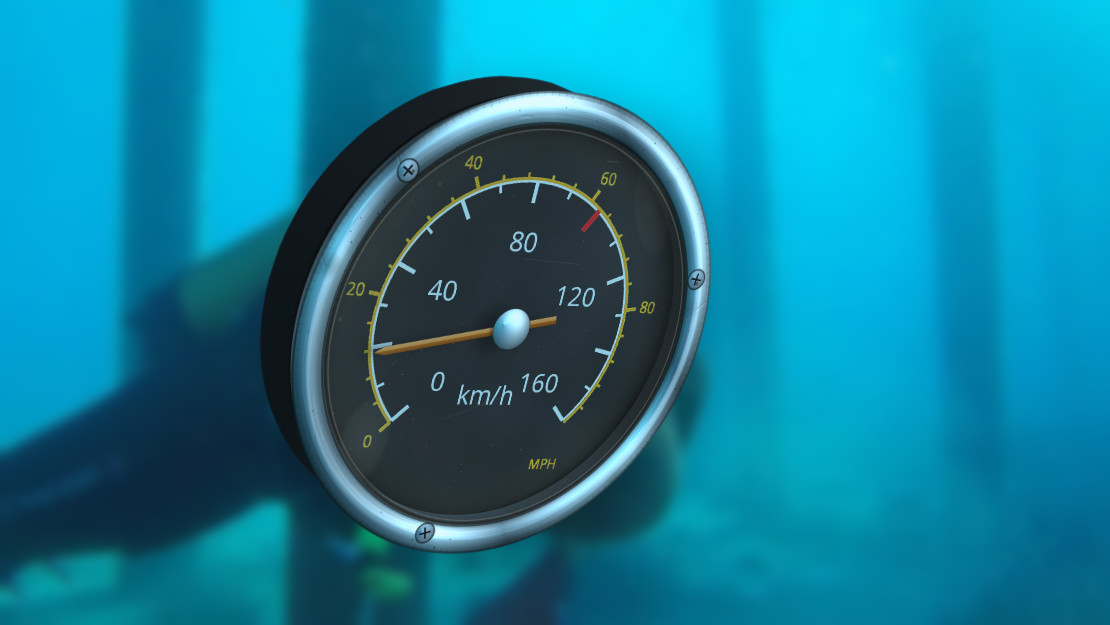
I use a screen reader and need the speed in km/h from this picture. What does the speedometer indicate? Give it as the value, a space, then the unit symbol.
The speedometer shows 20 km/h
